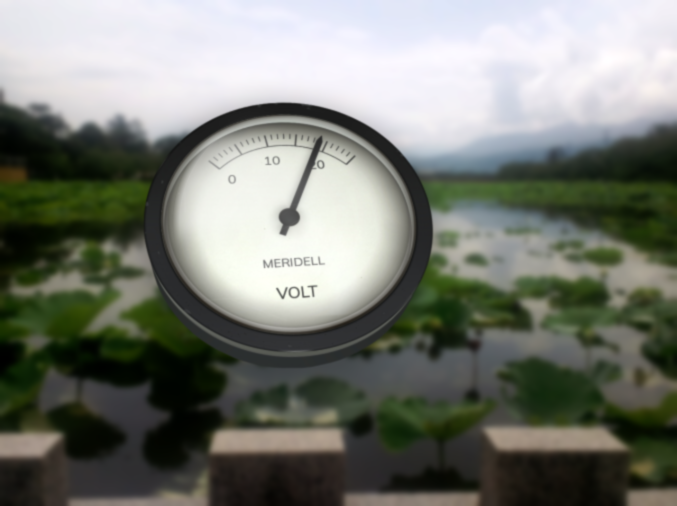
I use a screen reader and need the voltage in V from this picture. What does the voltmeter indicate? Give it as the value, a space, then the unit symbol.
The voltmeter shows 19 V
